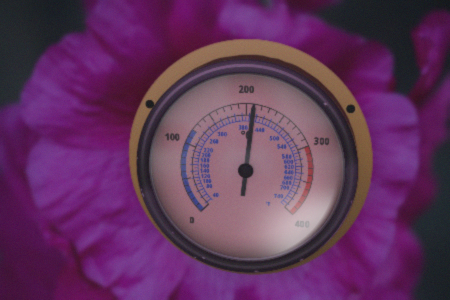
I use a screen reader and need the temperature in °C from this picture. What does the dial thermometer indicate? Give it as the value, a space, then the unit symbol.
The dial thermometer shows 210 °C
